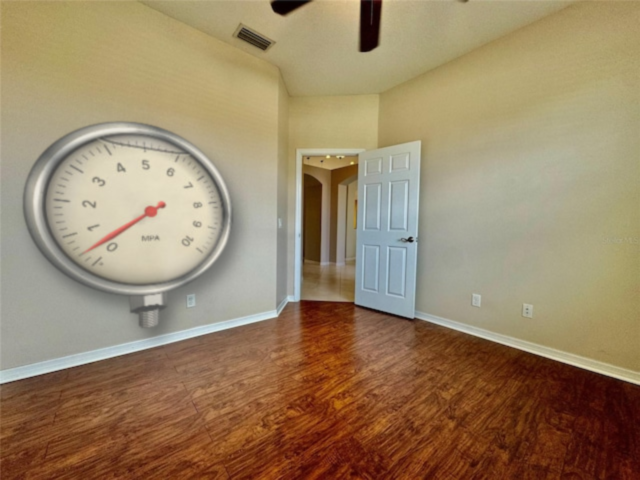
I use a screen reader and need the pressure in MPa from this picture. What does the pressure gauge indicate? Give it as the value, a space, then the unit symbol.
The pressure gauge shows 0.4 MPa
